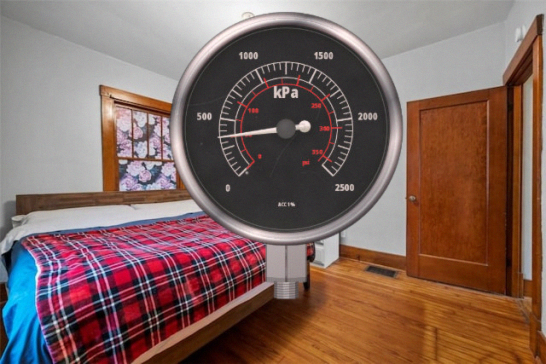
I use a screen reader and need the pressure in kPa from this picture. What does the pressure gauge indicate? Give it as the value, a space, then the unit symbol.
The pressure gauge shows 350 kPa
